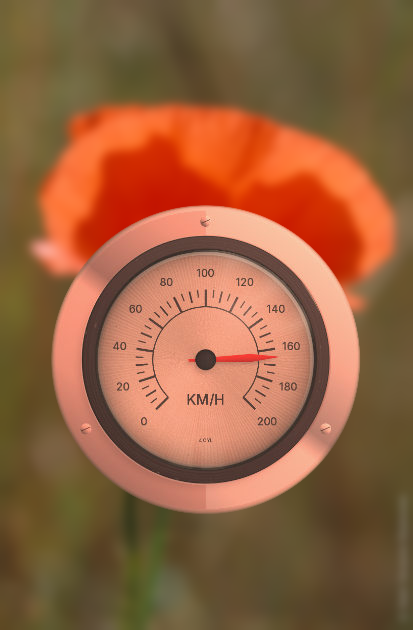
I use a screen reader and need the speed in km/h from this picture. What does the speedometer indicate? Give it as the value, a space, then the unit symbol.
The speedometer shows 165 km/h
